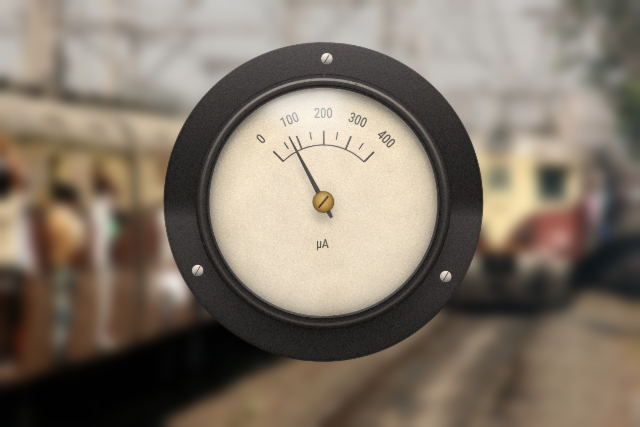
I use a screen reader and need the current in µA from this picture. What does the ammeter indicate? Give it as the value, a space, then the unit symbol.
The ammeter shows 75 µA
